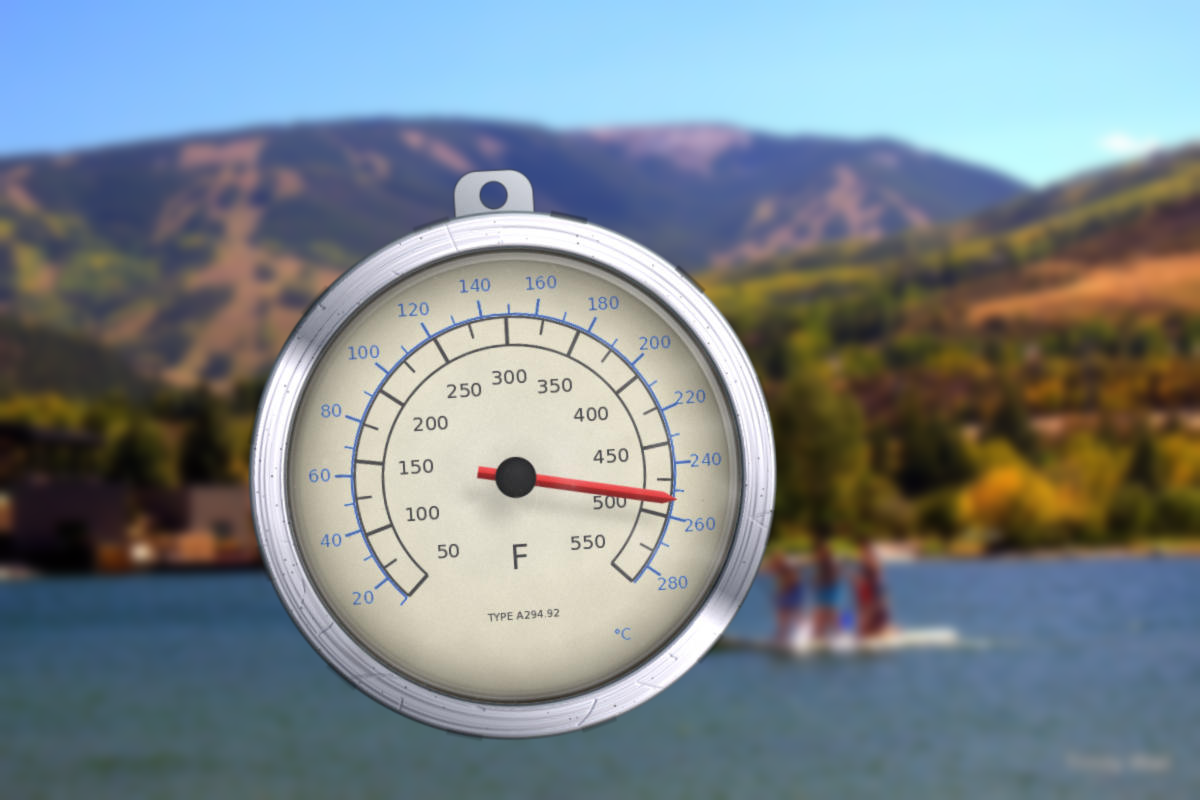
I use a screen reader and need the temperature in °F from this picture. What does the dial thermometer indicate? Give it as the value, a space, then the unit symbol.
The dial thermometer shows 487.5 °F
